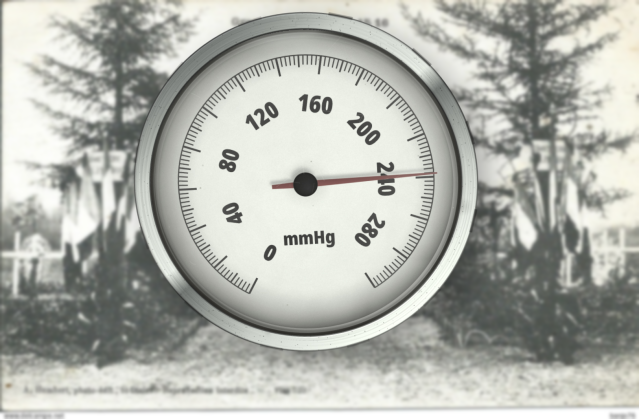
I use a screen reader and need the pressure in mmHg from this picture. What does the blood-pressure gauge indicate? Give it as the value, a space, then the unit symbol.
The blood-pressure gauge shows 238 mmHg
